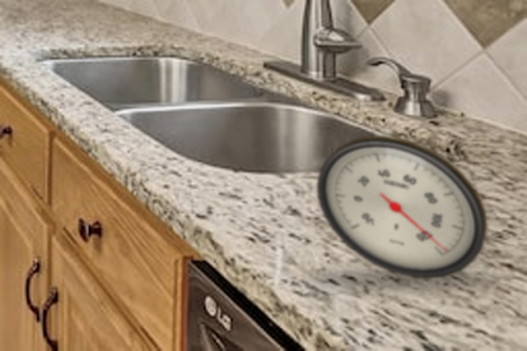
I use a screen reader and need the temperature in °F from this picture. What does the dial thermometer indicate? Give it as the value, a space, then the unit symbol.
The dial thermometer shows 116 °F
